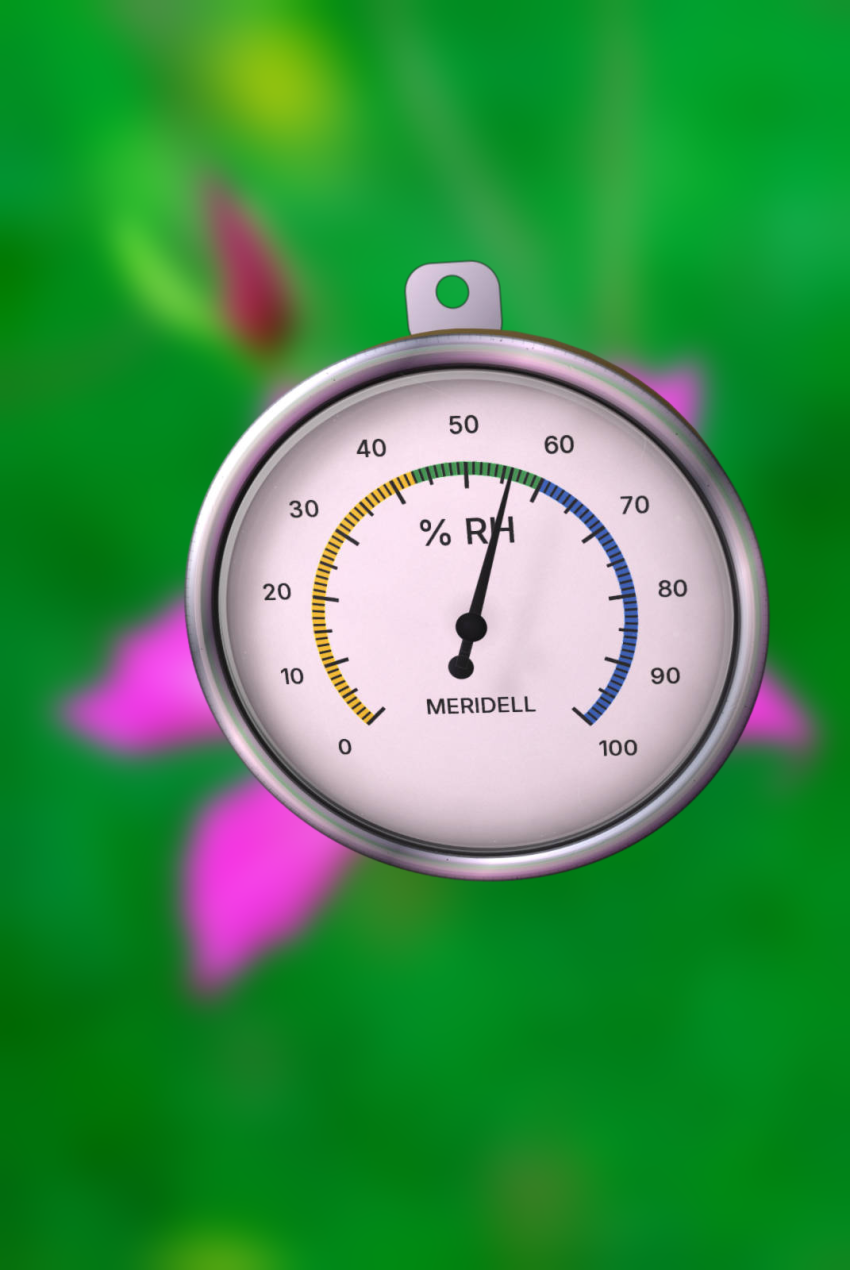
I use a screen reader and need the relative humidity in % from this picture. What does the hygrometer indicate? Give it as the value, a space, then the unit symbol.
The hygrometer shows 56 %
